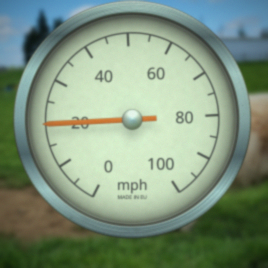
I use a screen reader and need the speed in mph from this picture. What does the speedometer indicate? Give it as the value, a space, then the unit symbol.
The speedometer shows 20 mph
